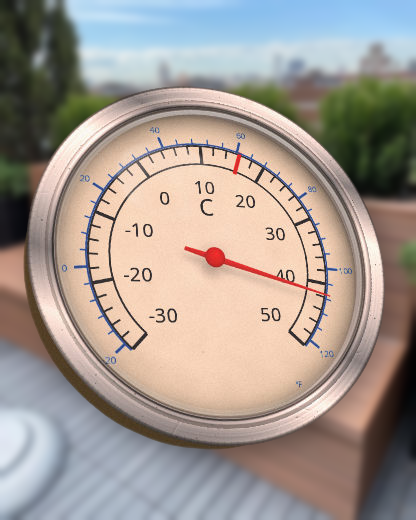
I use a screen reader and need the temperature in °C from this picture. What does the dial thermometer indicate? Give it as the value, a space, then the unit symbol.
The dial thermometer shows 42 °C
